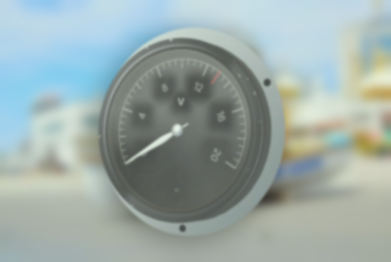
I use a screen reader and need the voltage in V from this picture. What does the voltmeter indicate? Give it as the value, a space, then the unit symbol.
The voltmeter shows 0 V
